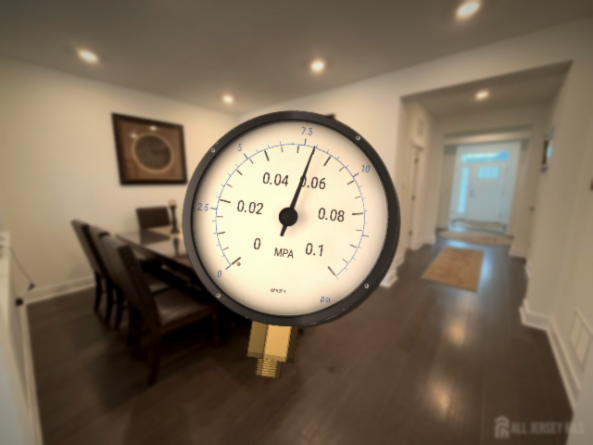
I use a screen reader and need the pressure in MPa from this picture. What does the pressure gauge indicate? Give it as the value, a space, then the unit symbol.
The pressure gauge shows 0.055 MPa
